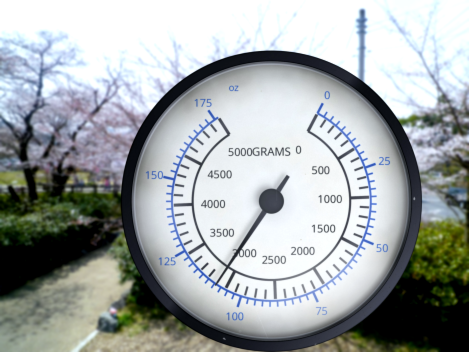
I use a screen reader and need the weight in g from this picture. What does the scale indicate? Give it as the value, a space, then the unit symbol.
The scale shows 3100 g
